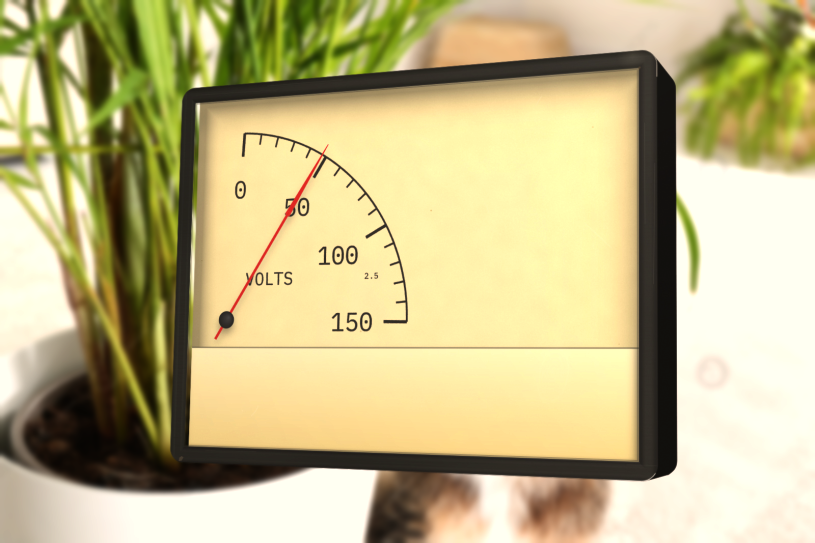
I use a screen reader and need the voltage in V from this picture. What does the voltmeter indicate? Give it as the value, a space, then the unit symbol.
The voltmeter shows 50 V
